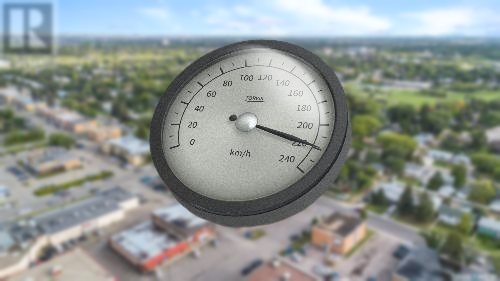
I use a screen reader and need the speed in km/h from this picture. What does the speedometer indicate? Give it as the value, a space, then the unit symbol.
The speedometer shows 220 km/h
